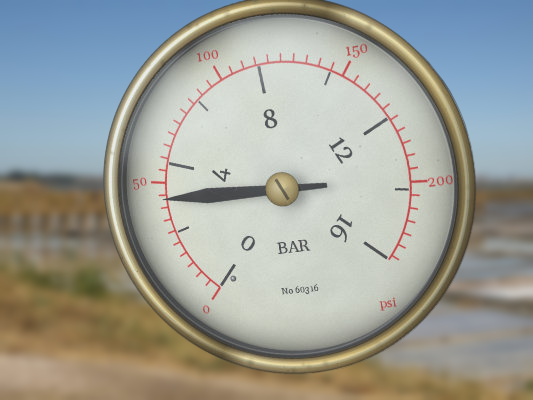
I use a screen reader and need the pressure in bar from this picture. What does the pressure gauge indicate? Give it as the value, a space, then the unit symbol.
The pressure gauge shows 3 bar
